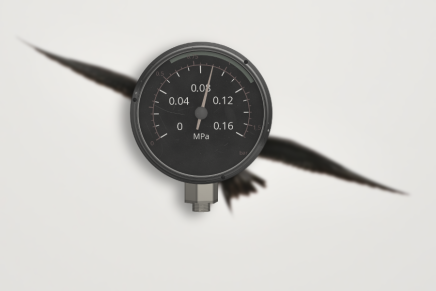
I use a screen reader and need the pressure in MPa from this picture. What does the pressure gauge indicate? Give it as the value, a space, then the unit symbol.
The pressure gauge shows 0.09 MPa
